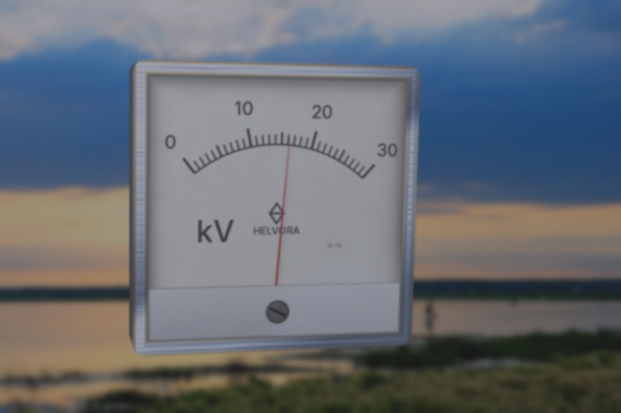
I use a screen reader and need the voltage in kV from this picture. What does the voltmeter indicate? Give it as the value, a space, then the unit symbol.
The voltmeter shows 16 kV
